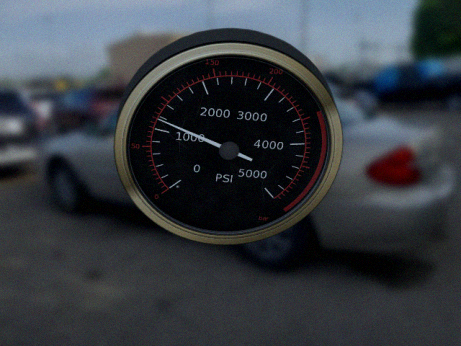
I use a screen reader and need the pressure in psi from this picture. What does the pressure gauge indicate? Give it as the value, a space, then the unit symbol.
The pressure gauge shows 1200 psi
